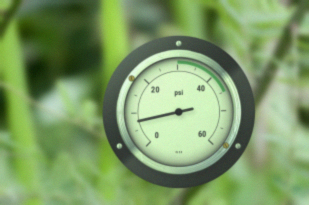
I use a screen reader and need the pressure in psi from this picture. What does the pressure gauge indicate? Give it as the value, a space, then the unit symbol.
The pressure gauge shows 7.5 psi
